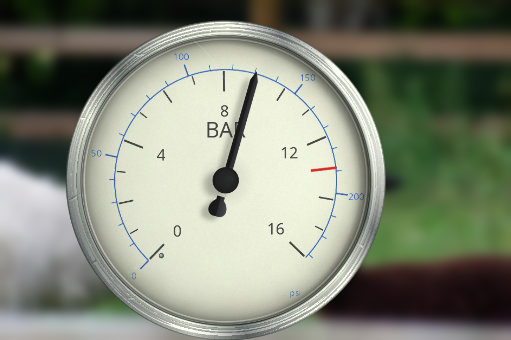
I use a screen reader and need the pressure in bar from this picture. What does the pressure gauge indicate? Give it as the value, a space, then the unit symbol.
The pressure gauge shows 9 bar
